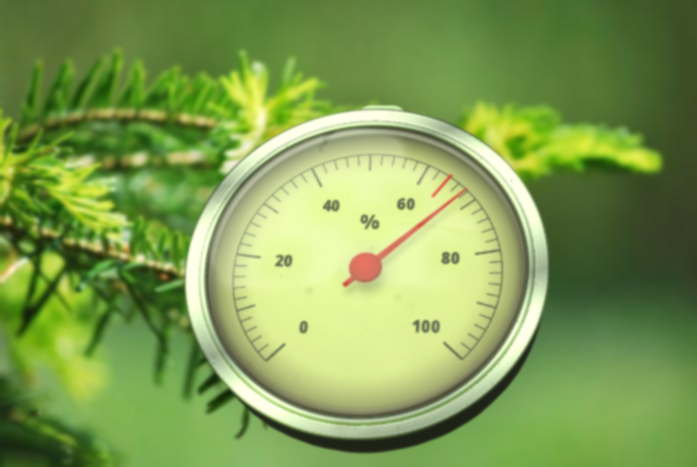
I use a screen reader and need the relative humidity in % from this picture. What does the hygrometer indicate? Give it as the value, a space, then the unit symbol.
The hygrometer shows 68 %
